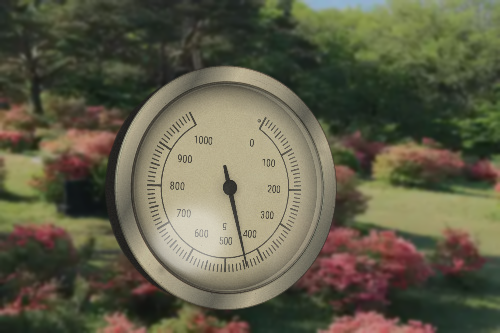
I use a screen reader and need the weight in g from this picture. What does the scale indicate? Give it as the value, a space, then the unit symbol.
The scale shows 450 g
